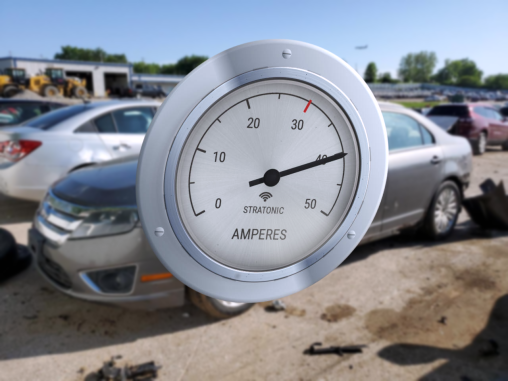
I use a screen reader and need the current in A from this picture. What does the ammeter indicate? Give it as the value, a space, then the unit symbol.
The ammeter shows 40 A
